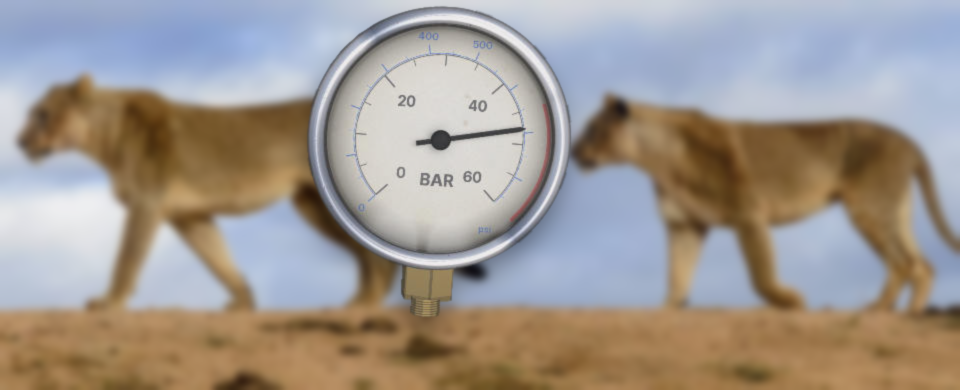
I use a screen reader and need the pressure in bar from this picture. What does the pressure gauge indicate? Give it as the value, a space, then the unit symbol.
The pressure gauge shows 47.5 bar
